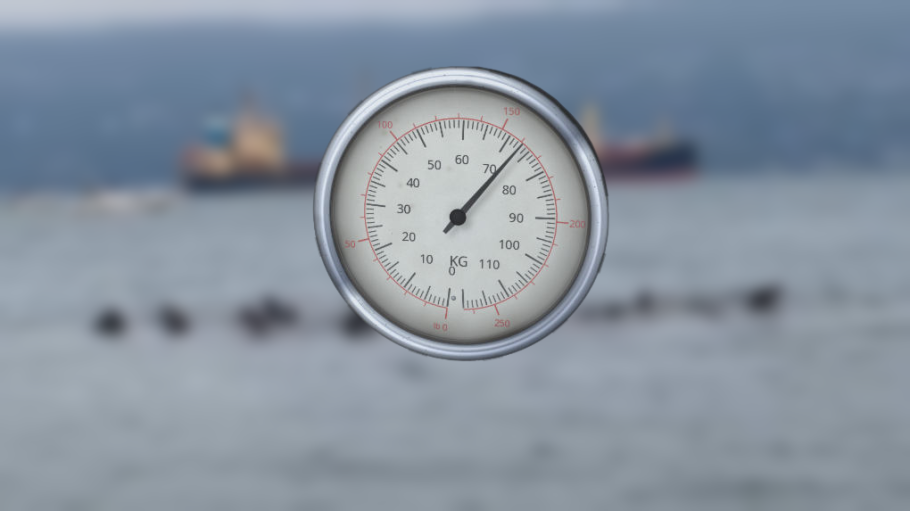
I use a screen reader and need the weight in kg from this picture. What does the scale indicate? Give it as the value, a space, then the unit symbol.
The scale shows 73 kg
